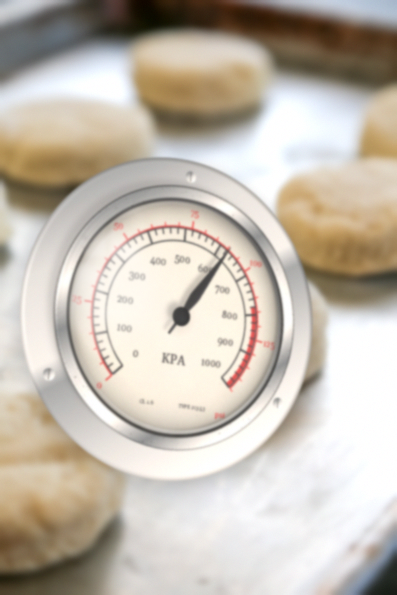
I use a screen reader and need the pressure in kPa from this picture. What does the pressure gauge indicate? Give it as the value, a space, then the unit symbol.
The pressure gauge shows 620 kPa
